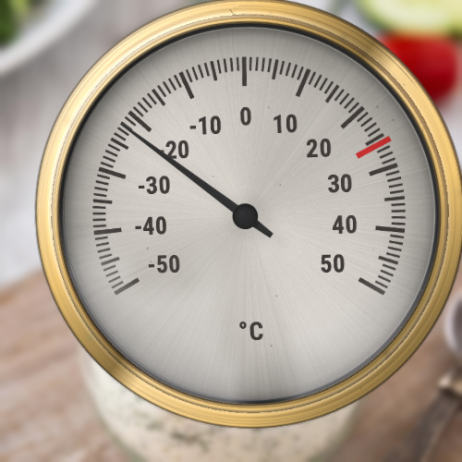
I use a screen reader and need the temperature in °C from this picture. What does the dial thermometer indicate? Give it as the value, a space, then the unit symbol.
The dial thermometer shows -22 °C
